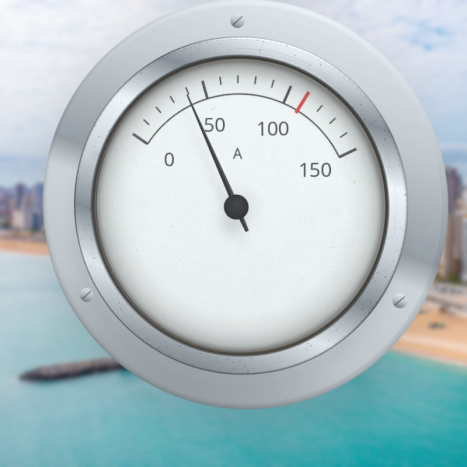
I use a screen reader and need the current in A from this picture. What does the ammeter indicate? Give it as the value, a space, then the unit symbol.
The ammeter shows 40 A
